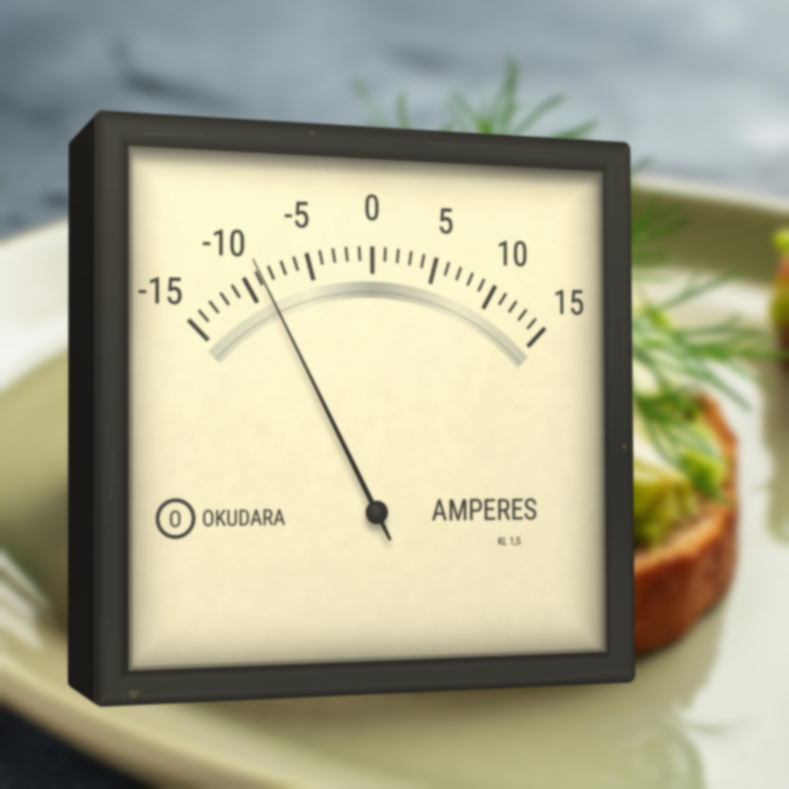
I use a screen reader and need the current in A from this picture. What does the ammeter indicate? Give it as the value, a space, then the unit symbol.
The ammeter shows -9 A
